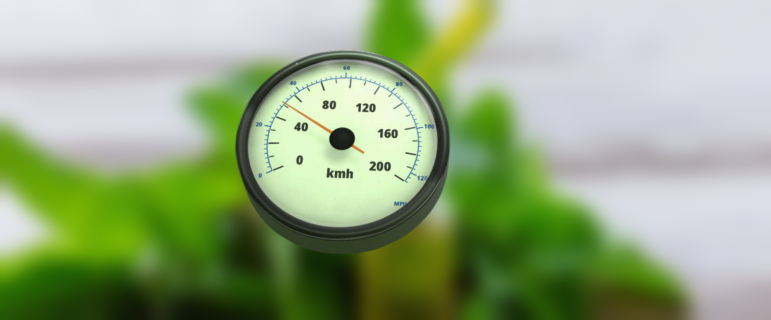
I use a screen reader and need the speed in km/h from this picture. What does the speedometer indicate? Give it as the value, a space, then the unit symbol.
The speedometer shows 50 km/h
